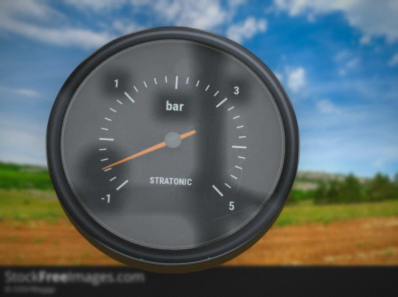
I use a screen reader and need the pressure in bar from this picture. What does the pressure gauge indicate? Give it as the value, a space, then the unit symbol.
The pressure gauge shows -0.6 bar
